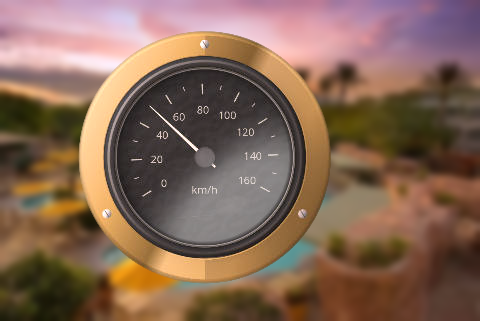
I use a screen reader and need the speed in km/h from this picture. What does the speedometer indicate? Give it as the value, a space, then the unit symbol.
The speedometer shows 50 km/h
